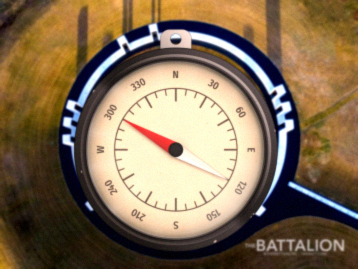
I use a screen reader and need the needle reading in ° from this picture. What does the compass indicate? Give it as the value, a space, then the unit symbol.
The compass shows 300 °
